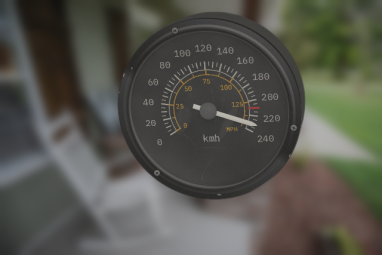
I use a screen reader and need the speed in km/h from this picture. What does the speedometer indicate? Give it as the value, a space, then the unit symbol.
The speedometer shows 230 km/h
